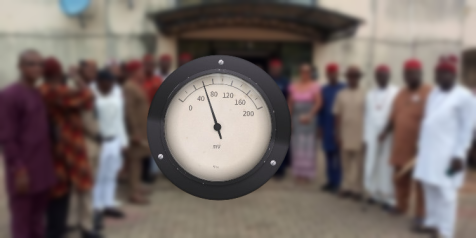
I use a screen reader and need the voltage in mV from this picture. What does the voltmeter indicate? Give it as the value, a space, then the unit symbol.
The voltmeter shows 60 mV
